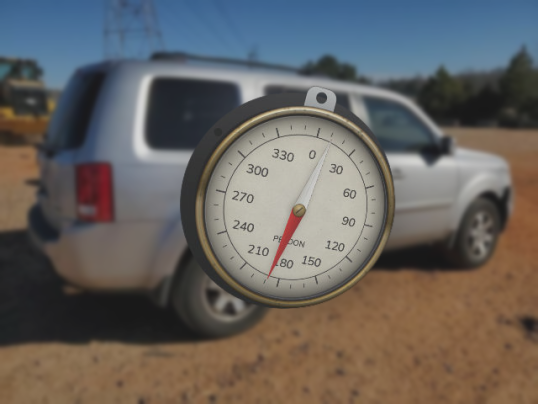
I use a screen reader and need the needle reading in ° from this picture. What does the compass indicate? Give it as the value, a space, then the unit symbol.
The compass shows 190 °
